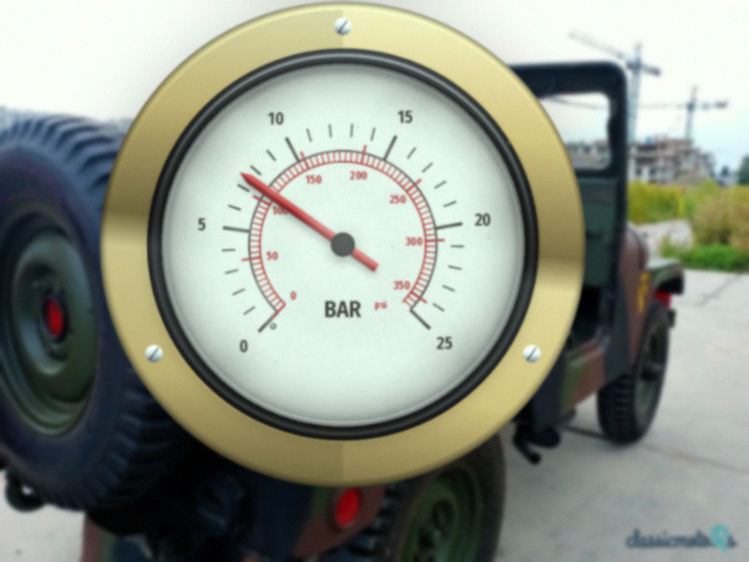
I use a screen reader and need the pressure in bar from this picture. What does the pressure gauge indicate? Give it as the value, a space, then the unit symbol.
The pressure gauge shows 7.5 bar
